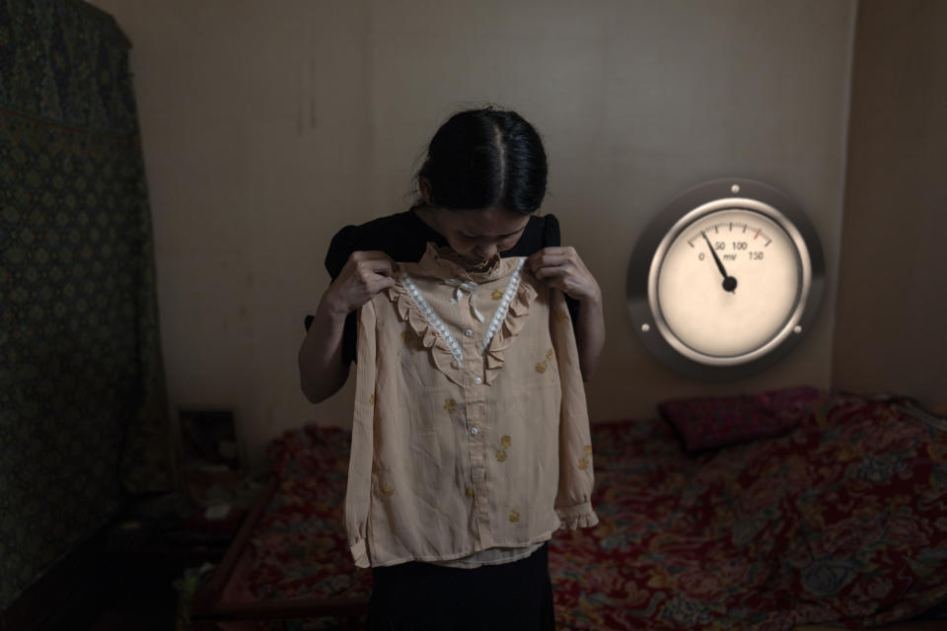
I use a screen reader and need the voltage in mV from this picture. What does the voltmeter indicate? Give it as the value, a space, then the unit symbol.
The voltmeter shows 25 mV
